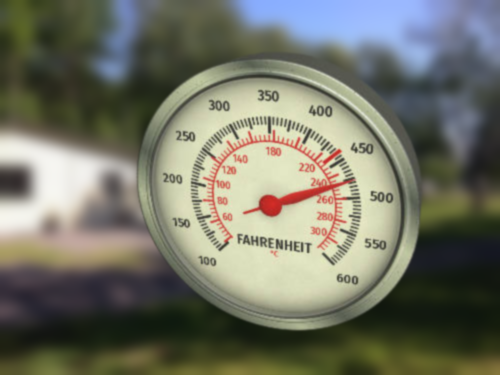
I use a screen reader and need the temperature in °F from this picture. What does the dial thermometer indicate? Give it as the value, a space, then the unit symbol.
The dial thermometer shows 475 °F
